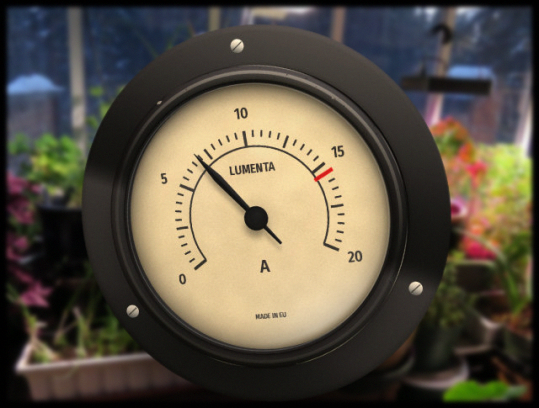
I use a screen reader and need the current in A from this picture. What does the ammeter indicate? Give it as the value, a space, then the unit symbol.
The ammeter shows 7 A
